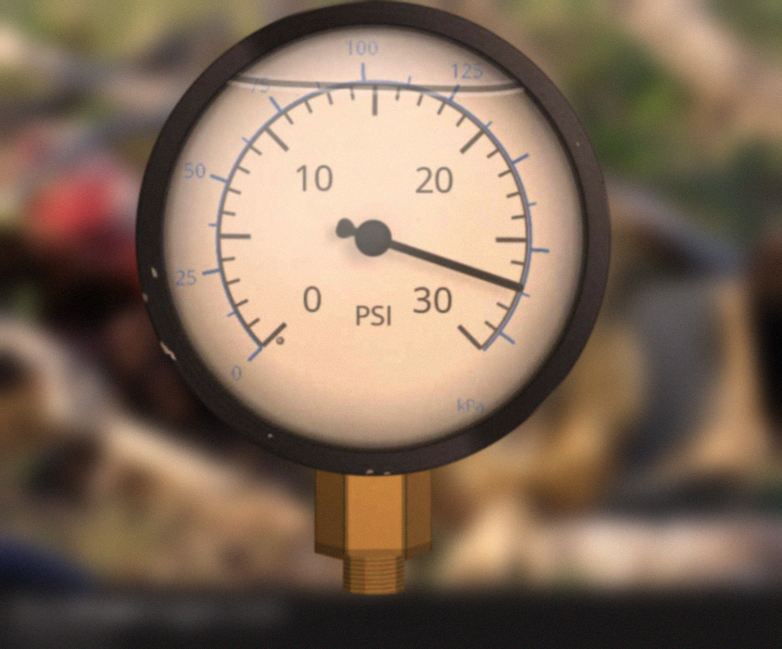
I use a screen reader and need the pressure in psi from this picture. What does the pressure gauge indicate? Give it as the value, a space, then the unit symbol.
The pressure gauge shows 27 psi
